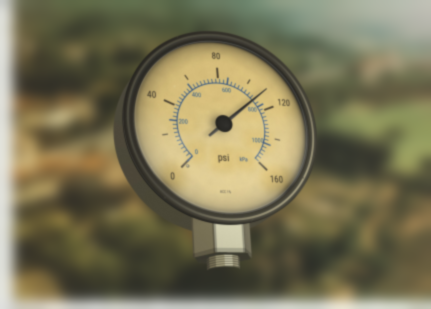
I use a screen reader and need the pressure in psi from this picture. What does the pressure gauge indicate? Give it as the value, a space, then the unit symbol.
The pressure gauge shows 110 psi
